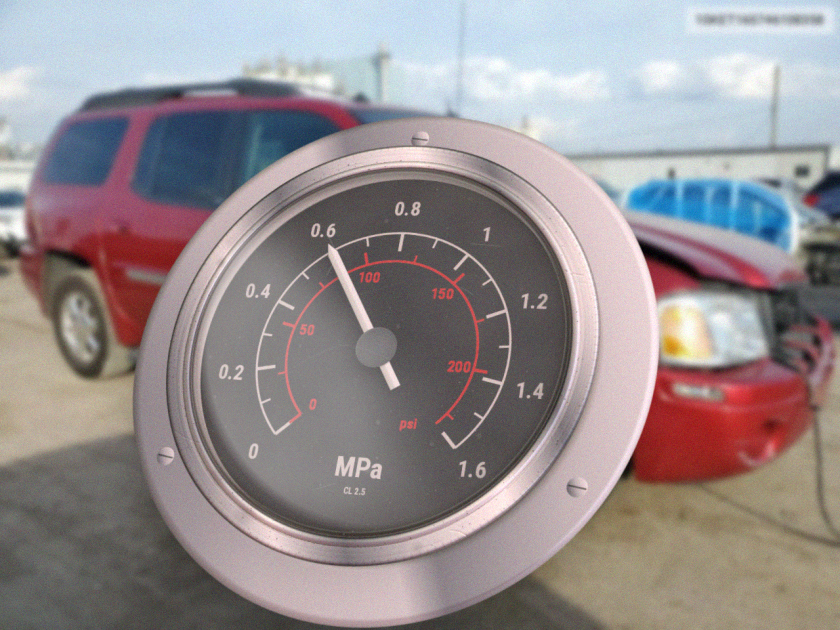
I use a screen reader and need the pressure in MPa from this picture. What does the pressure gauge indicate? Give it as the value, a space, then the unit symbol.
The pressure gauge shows 0.6 MPa
